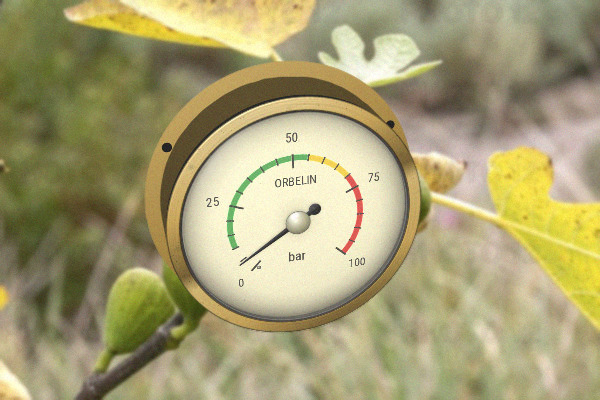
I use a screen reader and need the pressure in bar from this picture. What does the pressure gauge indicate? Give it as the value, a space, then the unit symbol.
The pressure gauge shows 5 bar
